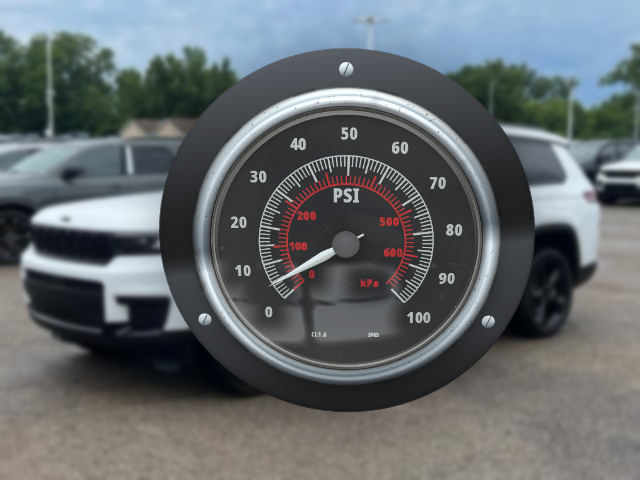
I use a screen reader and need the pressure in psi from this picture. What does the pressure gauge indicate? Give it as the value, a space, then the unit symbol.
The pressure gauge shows 5 psi
